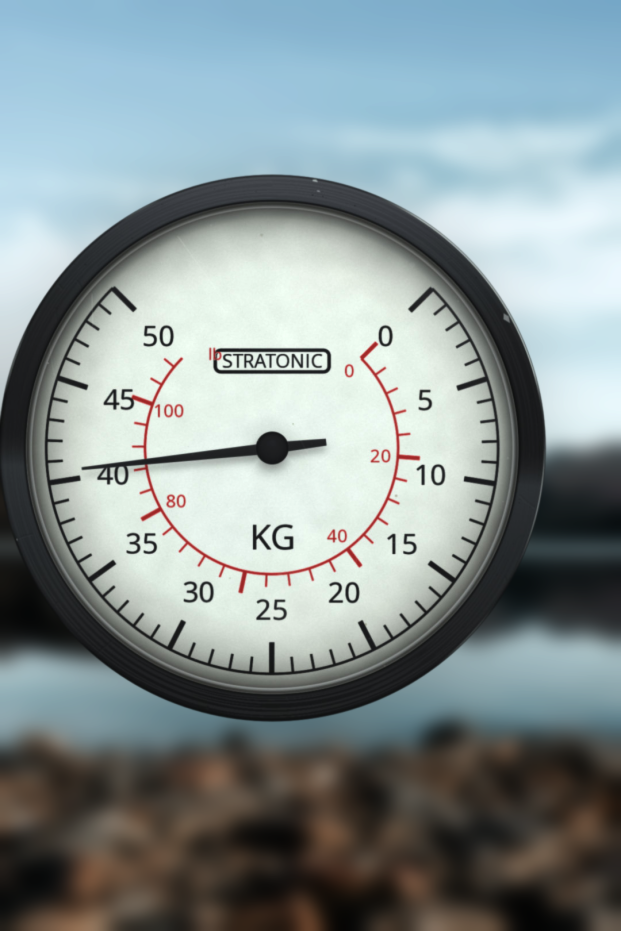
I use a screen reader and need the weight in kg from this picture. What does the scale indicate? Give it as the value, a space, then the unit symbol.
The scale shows 40.5 kg
